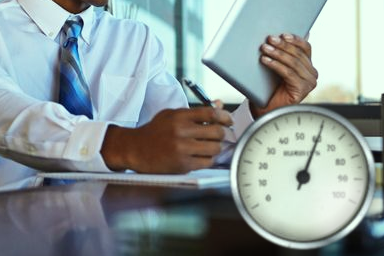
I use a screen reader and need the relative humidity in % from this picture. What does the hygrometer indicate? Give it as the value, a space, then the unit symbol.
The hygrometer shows 60 %
